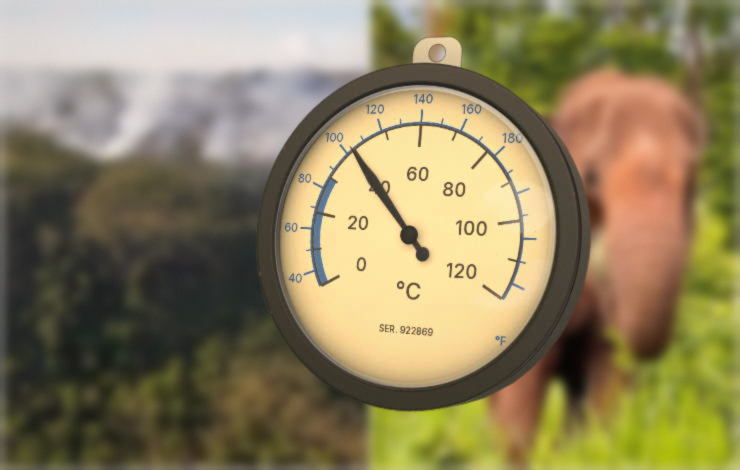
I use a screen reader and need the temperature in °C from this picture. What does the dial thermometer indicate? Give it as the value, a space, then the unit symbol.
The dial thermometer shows 40 °C
